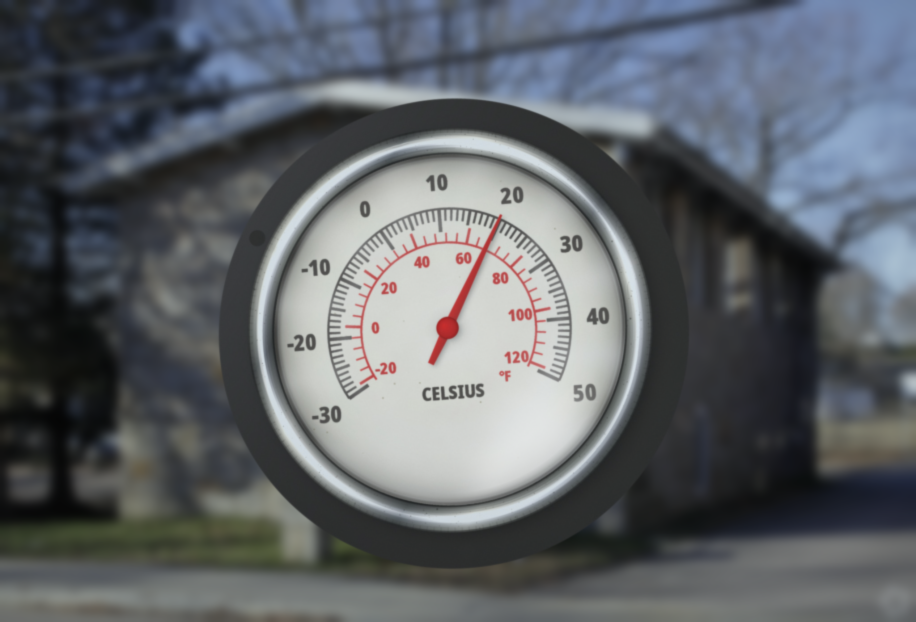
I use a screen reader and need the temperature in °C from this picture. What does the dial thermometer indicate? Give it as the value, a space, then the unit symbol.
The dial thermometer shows 20 °C
